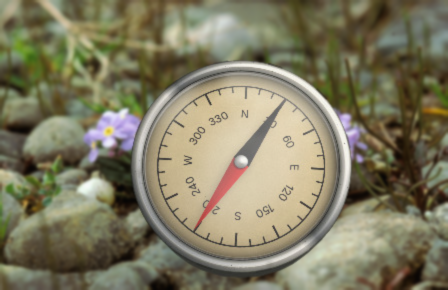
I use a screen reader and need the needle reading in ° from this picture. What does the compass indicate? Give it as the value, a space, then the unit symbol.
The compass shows 210 °
